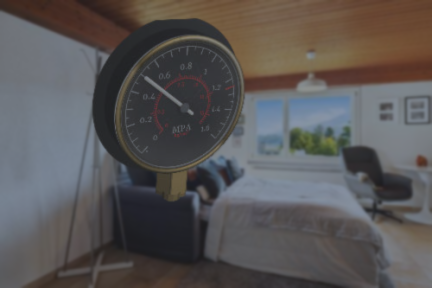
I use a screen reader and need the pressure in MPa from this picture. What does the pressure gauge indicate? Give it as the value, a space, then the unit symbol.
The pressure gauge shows 0.5 MPa
